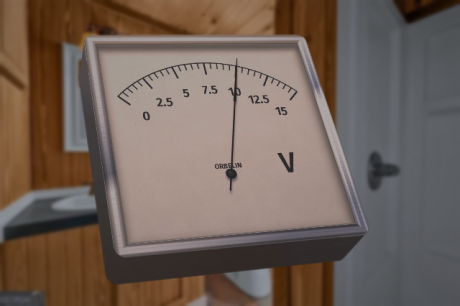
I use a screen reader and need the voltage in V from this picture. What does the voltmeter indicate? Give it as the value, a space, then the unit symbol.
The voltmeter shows 10 V
